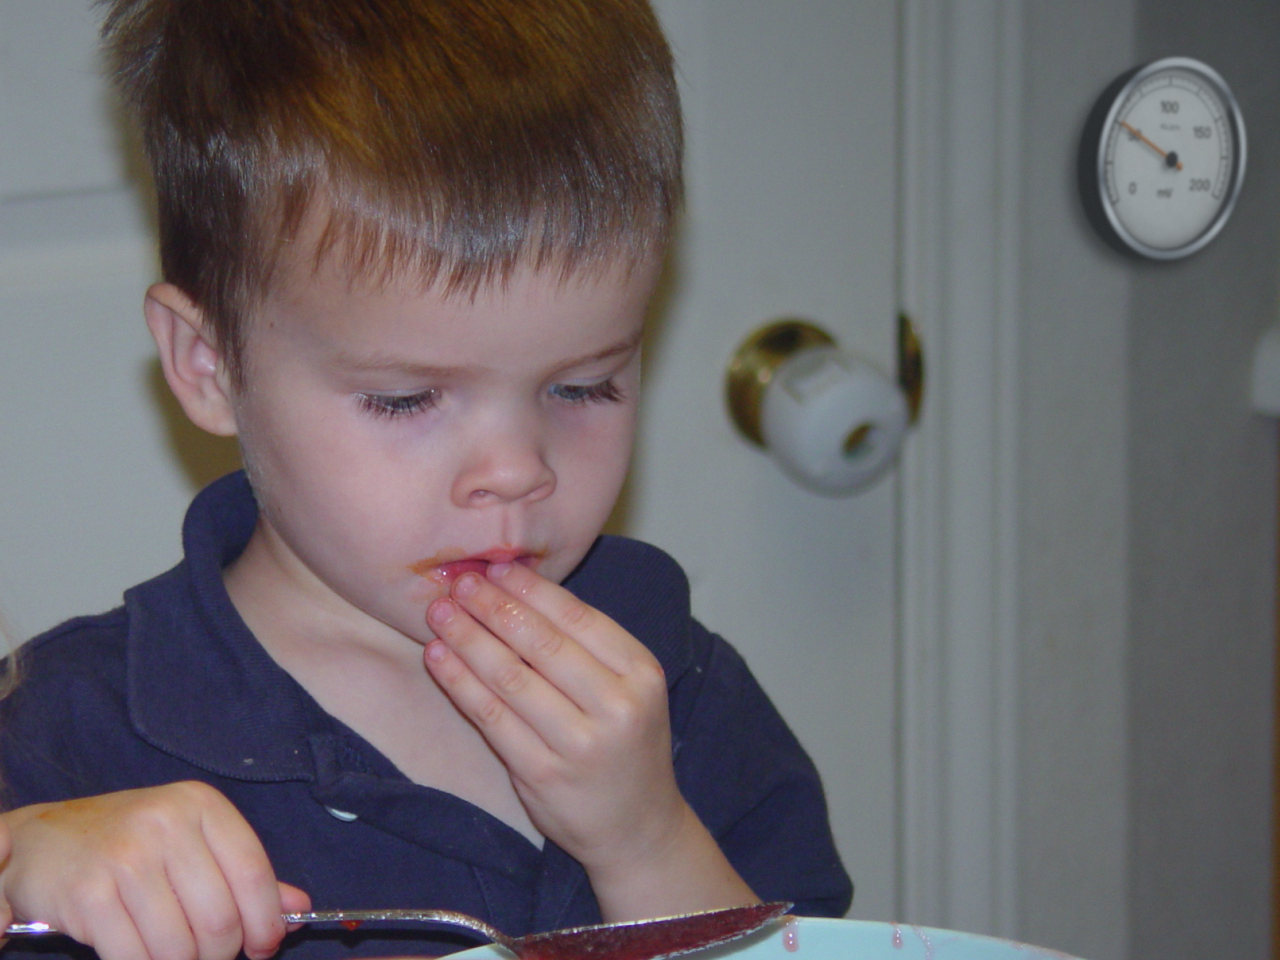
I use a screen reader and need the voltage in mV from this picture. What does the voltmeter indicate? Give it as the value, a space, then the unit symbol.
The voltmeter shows 50 mV
